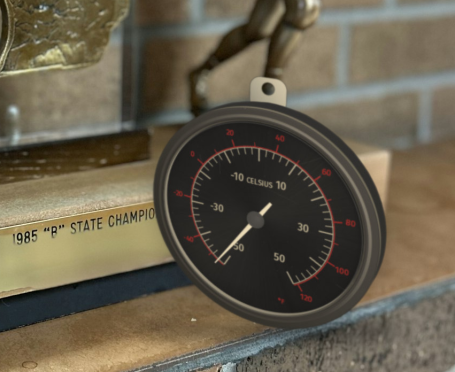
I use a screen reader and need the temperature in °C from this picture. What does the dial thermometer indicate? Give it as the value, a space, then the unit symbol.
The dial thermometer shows -48 °C
